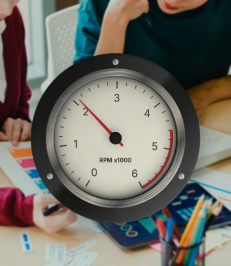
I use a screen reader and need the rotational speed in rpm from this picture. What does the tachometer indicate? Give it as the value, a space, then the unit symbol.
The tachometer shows 2100 rpm
